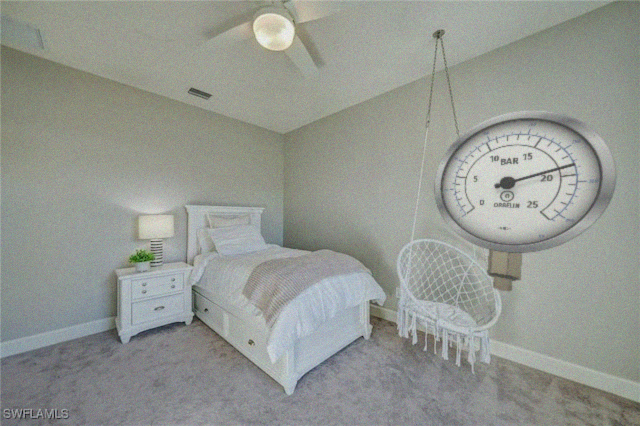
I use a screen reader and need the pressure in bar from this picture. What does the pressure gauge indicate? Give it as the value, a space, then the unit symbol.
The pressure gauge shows 19 bar
